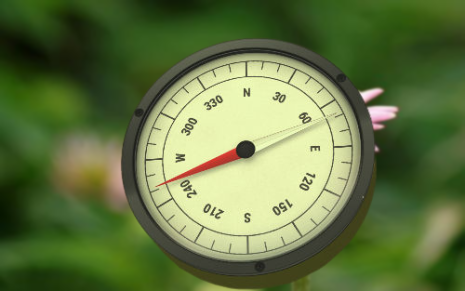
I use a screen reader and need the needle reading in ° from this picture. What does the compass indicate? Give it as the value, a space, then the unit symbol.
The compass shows 250 °
